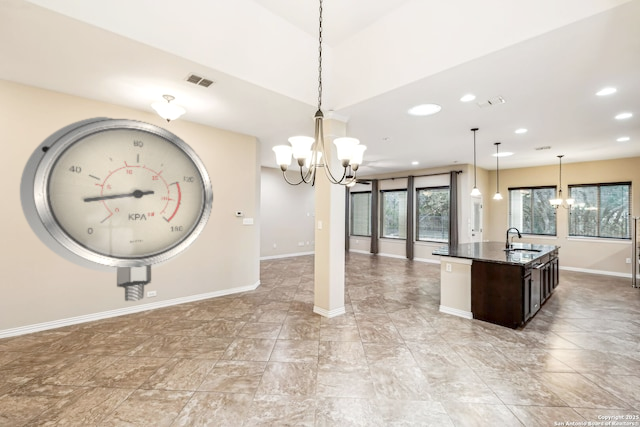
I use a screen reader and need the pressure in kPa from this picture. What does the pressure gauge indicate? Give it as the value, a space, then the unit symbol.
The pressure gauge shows 20 kPa
